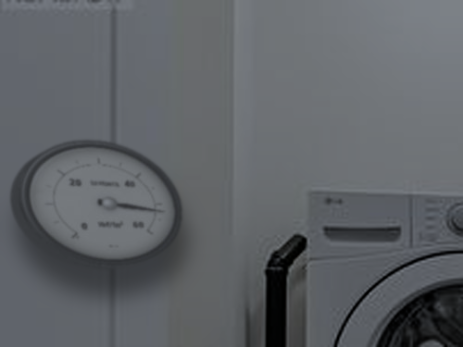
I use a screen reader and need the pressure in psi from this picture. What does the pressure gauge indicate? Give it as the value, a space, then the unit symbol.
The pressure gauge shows 52.5 psi
